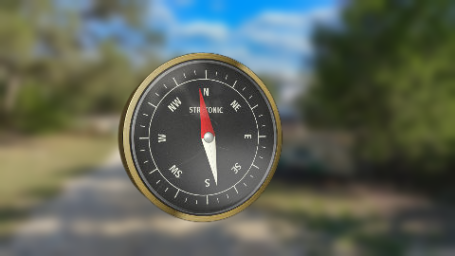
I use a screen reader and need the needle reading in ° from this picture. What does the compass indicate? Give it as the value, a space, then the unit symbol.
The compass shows 350 °
